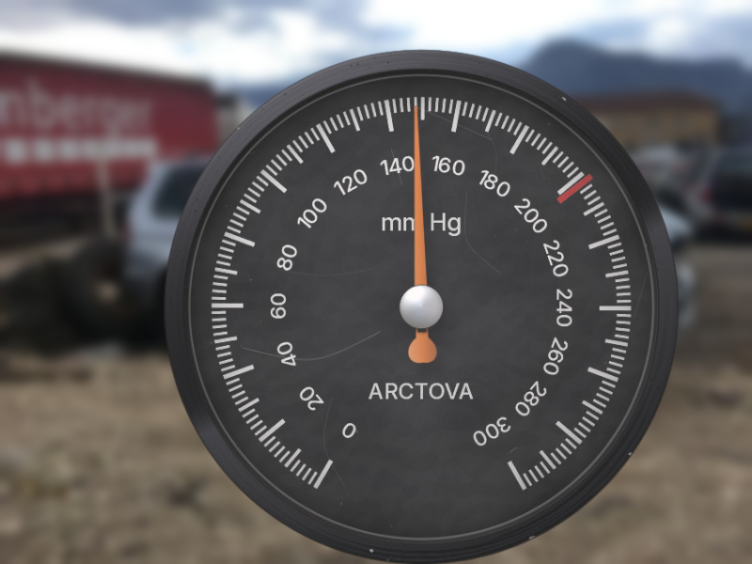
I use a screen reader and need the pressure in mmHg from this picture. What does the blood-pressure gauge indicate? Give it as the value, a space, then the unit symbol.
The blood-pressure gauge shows 148 mmHg
